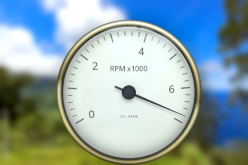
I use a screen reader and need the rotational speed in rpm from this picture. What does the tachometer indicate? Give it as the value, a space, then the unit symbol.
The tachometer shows 6800 rpm
